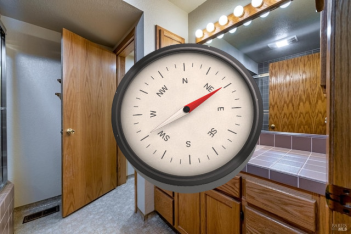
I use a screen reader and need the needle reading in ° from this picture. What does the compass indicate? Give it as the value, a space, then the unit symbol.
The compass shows 60 °
